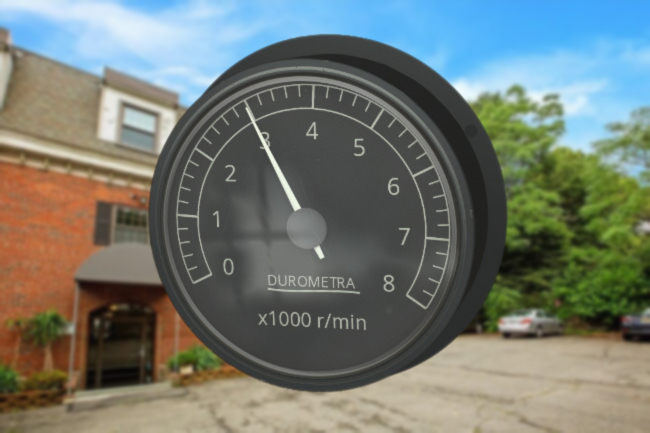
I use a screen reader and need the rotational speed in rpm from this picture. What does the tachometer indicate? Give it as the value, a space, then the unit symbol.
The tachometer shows 3000 rpm
